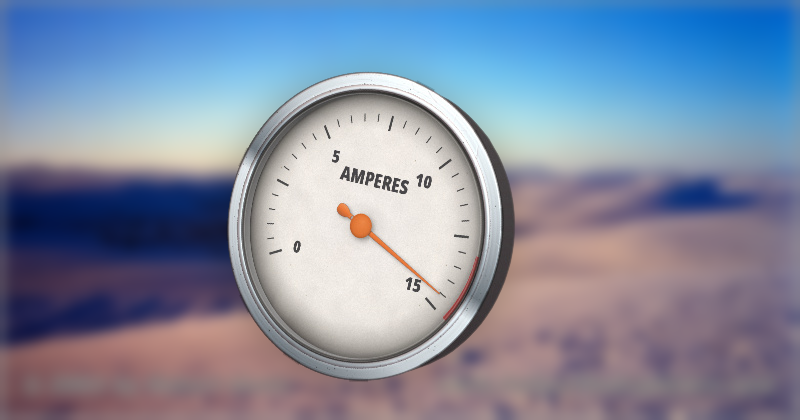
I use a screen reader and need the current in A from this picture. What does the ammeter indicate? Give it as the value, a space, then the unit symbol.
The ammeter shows 14.5 A
